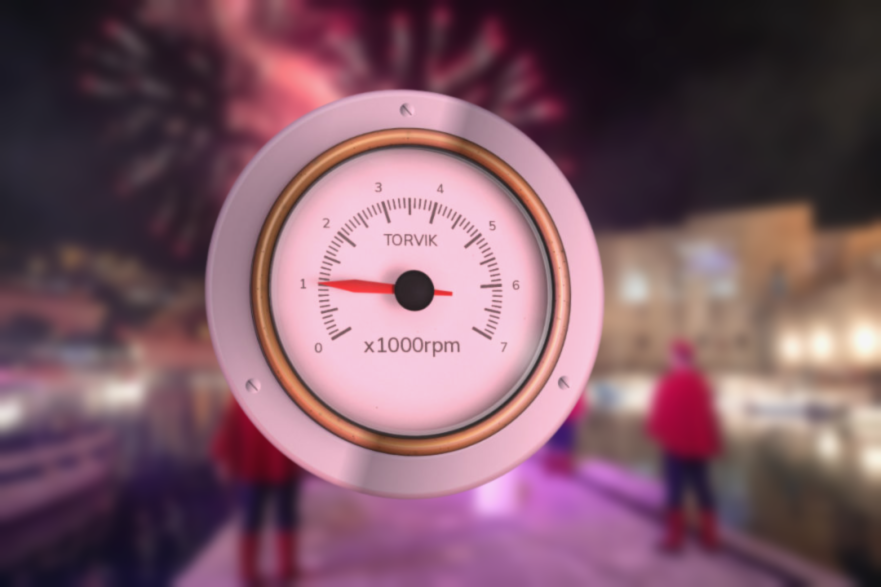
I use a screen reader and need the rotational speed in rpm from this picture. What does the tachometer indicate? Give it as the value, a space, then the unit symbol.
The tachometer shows 1000 rpm
